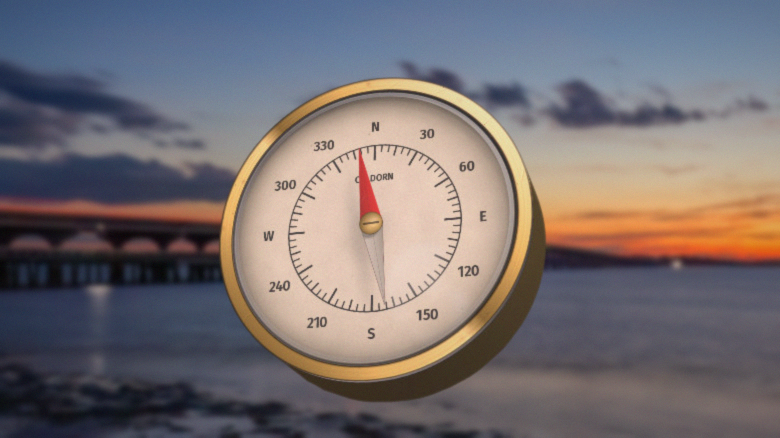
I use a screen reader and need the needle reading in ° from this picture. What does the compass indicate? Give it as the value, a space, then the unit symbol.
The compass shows 350 °
